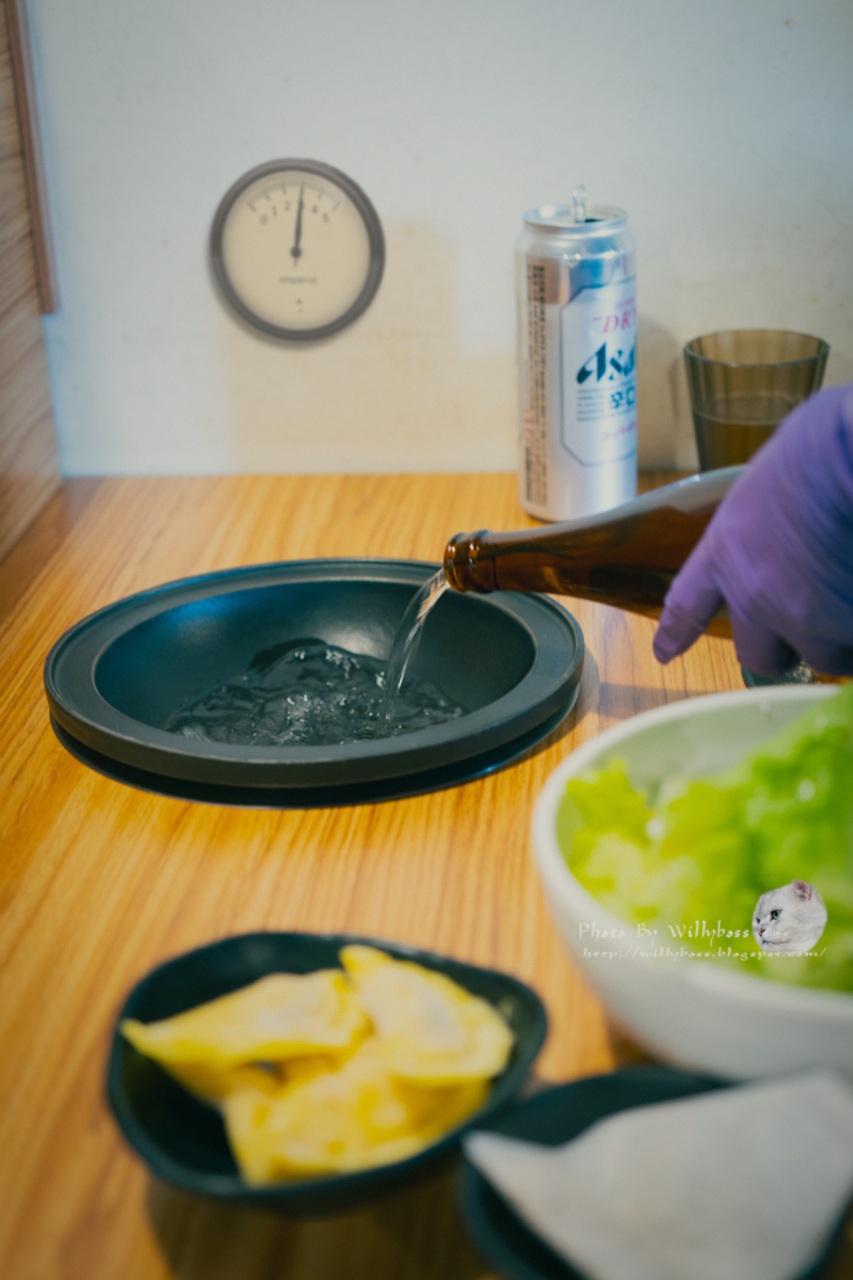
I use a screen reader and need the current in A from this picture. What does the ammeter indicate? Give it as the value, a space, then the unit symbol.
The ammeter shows 3 A
